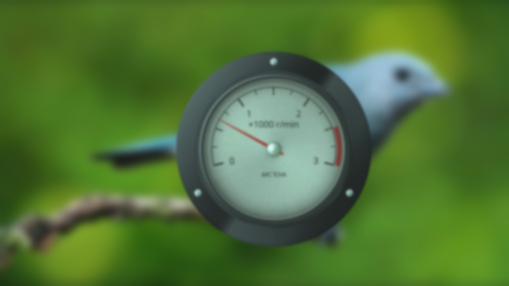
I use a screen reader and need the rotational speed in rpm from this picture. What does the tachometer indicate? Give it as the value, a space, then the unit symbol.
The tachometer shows 625 rpm
